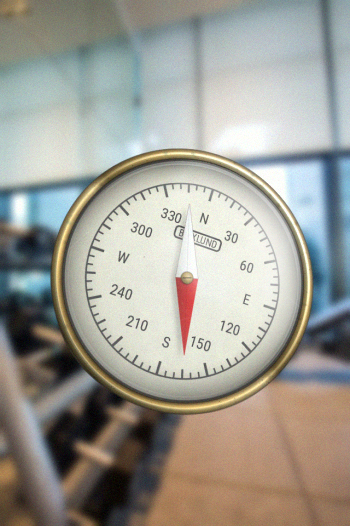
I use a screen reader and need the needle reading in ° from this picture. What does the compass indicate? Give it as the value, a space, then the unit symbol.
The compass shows 165 °
